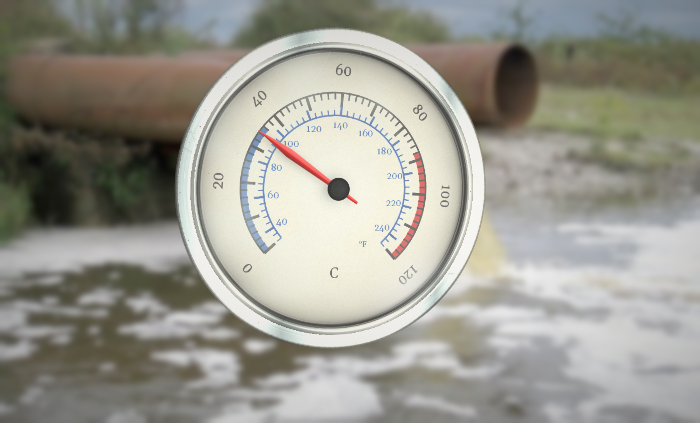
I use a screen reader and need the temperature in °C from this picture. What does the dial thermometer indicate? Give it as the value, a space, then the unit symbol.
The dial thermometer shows 34 °C
